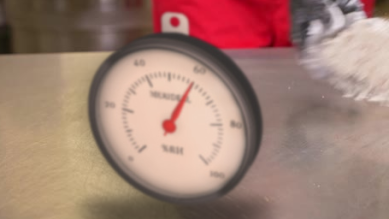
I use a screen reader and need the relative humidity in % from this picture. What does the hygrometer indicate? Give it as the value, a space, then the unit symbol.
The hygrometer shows 60 %
